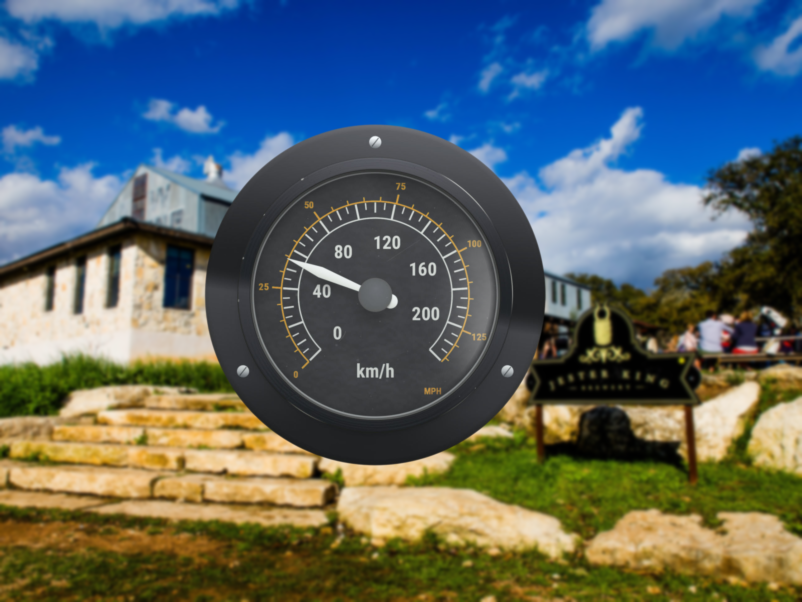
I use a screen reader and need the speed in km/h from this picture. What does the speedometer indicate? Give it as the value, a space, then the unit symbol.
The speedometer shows 55 km/h
